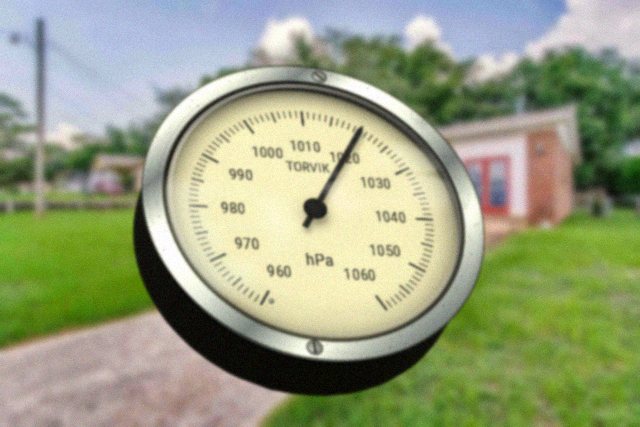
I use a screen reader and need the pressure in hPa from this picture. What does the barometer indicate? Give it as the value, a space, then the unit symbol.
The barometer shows 1020 hPa
